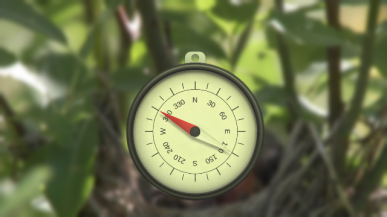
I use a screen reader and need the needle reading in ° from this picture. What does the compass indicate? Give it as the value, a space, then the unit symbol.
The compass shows 300 °
